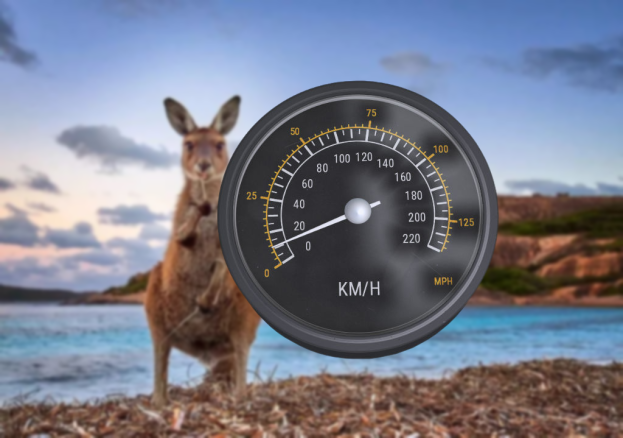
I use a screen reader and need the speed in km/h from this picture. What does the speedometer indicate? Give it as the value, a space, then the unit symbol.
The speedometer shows 10 km/h
